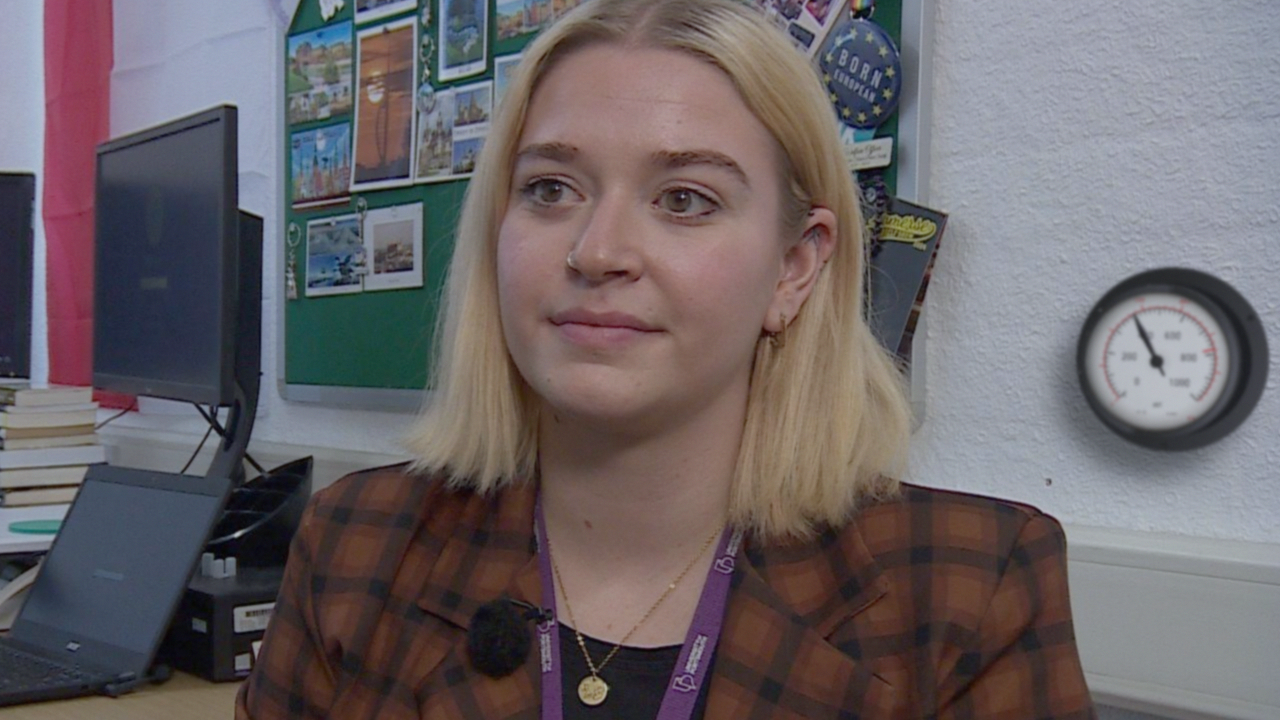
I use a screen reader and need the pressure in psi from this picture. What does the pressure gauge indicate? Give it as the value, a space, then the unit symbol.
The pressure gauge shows 400 psi
